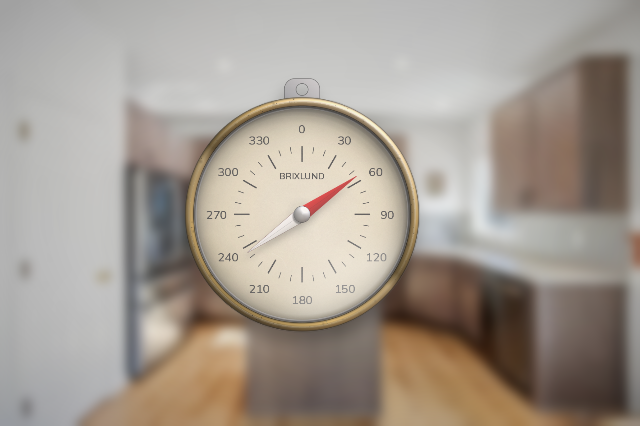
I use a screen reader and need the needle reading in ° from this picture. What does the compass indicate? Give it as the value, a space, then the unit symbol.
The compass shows 55 °
